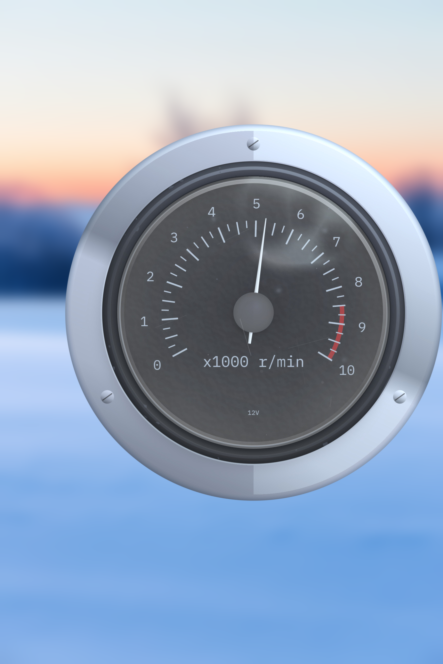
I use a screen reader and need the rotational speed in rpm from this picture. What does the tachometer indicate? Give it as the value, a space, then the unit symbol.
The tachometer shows 5250 rpm
